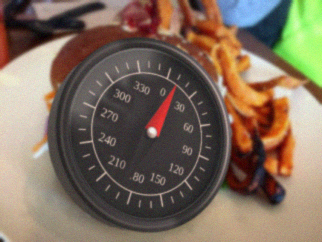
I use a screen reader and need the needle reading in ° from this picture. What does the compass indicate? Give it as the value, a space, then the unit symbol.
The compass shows 10 °
